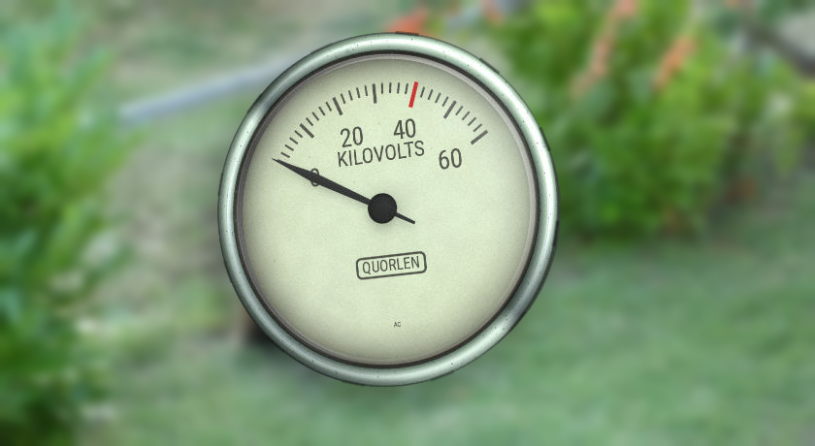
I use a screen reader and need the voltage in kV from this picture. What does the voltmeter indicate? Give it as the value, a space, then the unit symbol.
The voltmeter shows 0 kV
